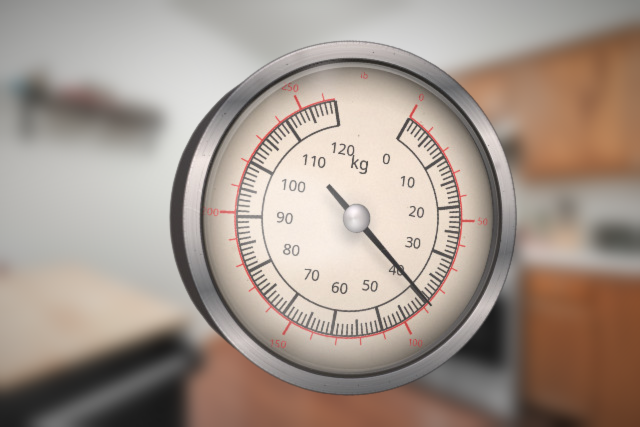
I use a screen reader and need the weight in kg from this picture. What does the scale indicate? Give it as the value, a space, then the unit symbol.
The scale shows 40 kg
